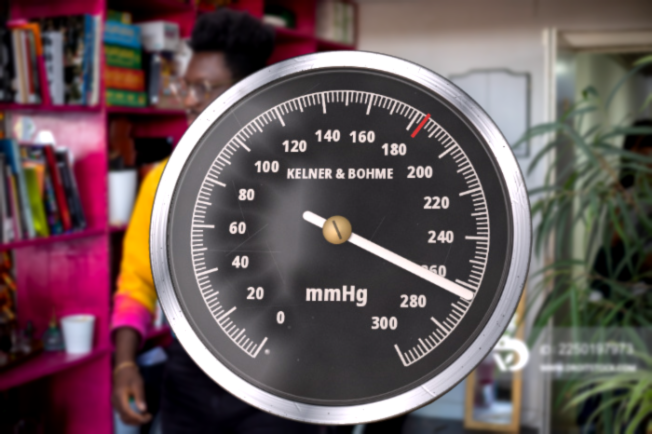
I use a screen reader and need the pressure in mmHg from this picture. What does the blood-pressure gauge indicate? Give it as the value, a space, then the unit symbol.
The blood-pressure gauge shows 264 mmHg
